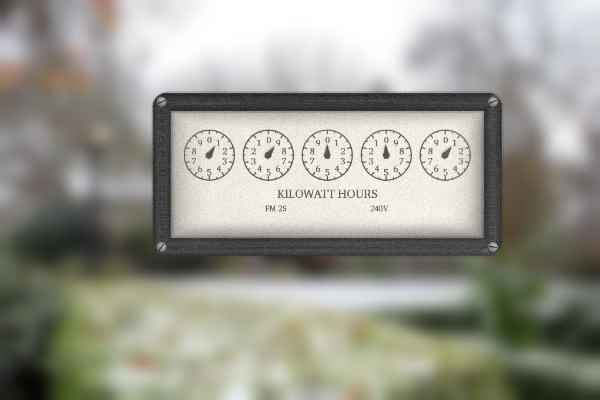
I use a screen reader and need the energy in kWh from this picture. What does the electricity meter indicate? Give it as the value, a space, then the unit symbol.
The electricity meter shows 9001 kWh
